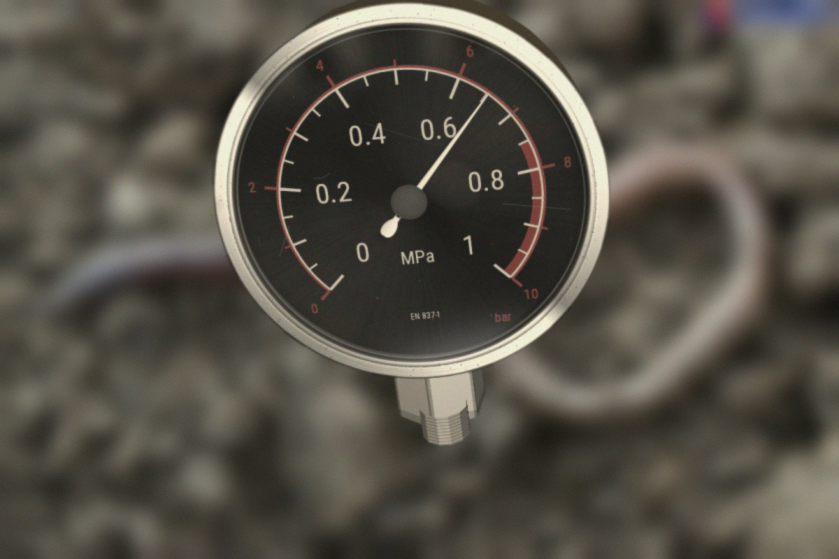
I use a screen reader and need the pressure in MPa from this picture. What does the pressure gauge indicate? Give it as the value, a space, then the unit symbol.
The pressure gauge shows 0.65 MPa
